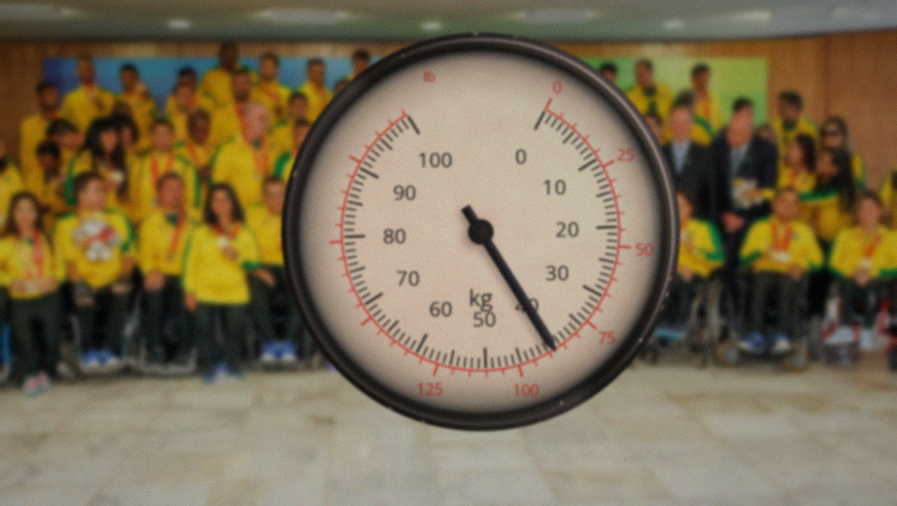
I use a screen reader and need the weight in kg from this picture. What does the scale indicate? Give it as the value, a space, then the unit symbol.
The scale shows 40 kg
